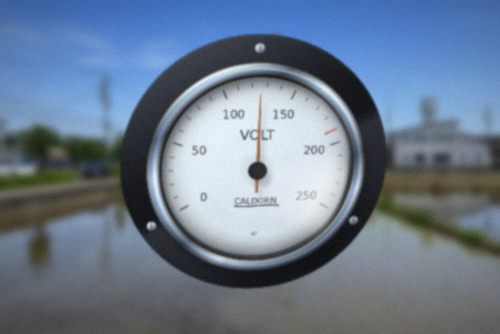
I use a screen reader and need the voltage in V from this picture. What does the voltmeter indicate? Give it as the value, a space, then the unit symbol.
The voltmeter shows 125 V
